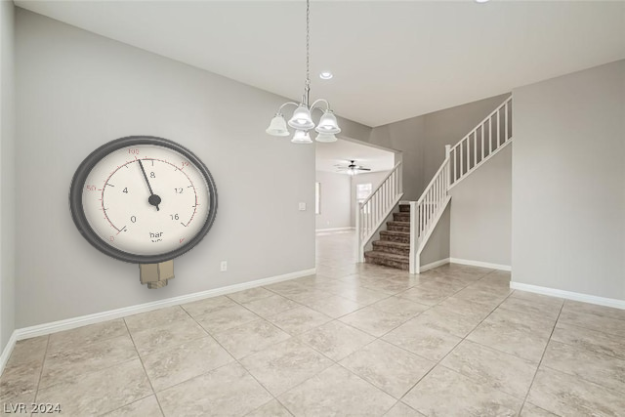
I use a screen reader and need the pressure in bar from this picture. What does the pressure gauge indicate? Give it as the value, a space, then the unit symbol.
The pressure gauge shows 7 bar
